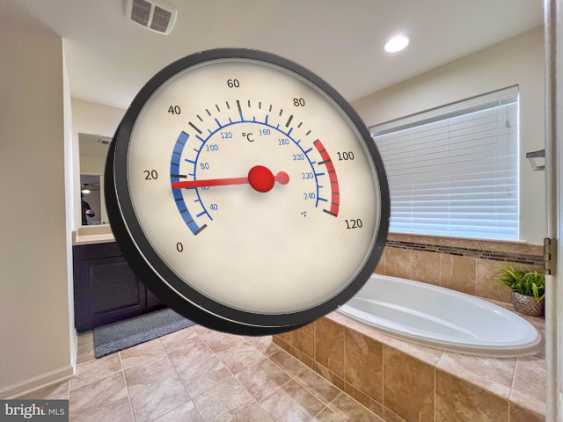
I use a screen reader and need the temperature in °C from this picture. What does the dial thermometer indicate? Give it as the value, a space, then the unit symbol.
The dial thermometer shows 16 °C
